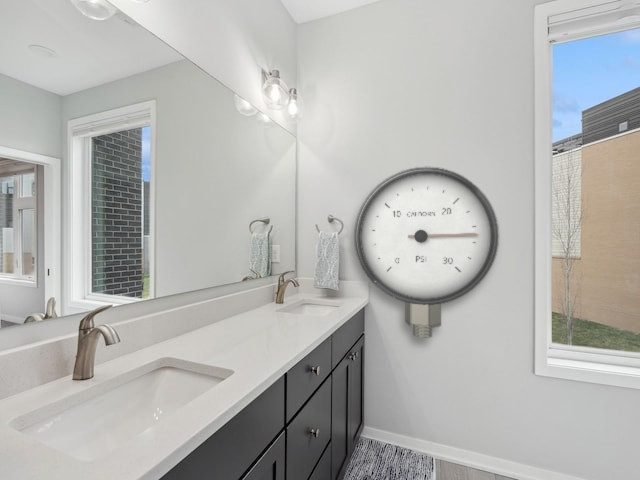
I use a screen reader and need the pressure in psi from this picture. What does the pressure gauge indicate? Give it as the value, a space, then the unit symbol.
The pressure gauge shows 25 psi
